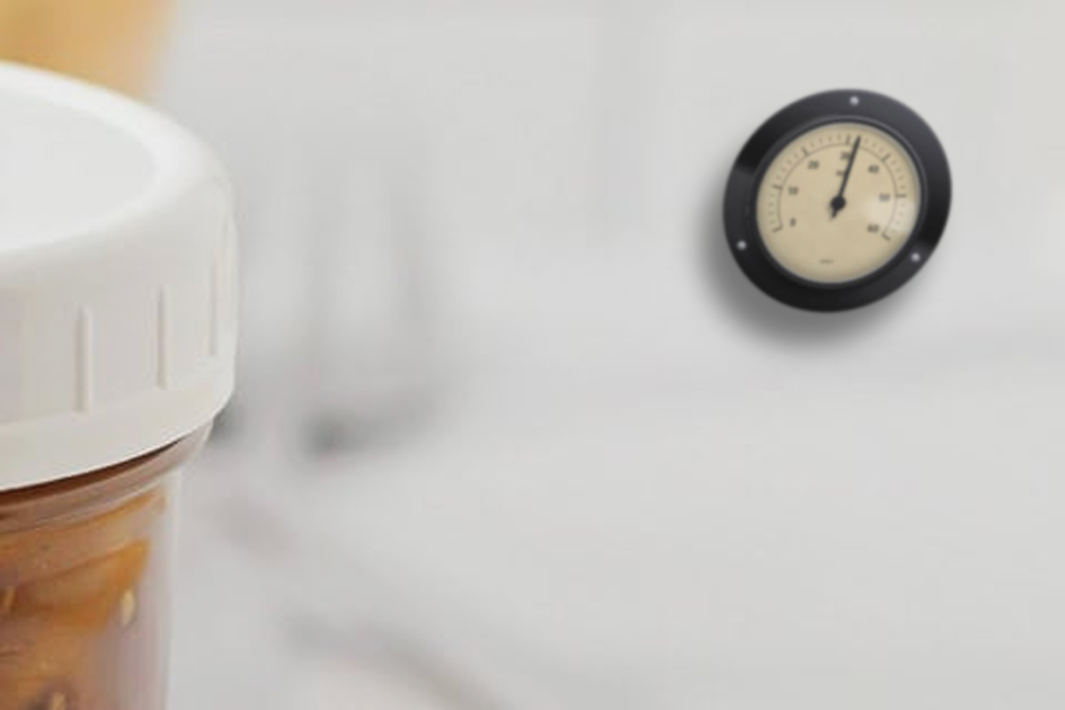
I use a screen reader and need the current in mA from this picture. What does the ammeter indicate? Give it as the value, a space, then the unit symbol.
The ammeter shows 32 mA
